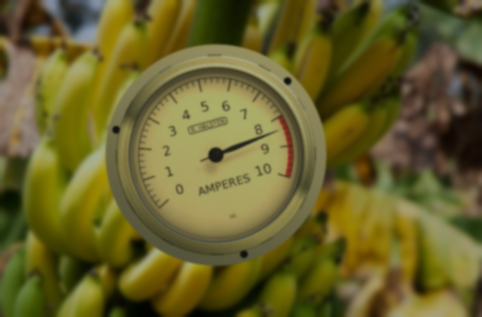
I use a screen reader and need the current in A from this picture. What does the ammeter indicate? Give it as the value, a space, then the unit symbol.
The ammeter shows 8.4 A
